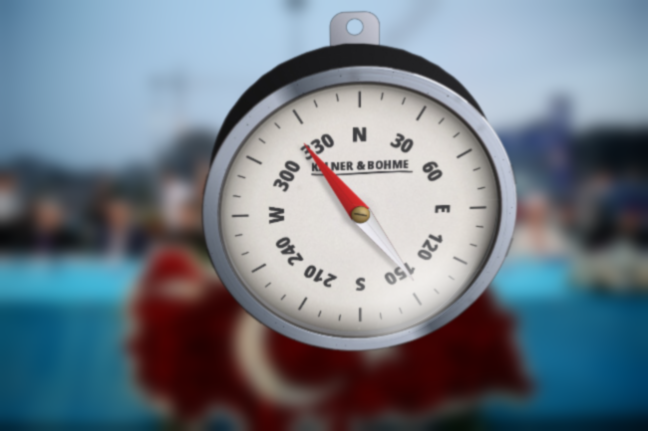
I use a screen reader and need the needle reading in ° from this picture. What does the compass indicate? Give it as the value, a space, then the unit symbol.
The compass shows 325 °
